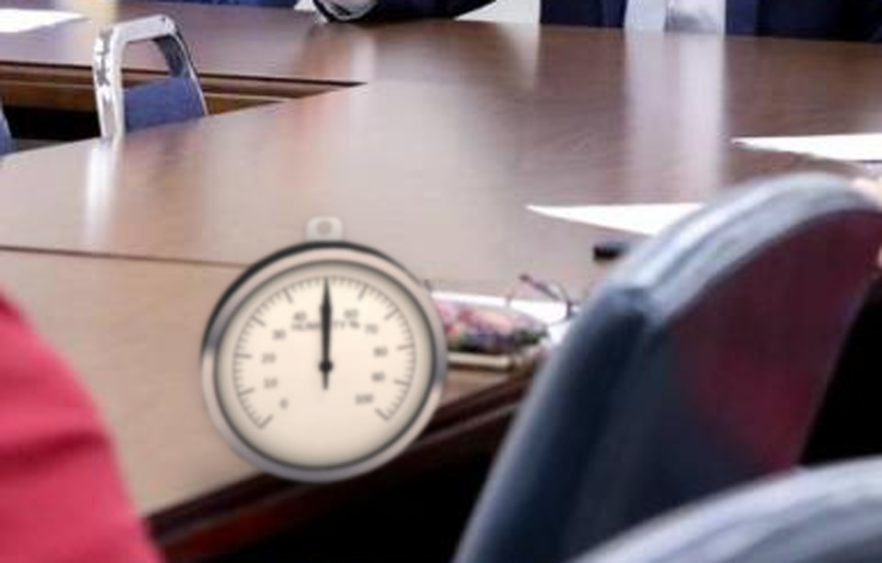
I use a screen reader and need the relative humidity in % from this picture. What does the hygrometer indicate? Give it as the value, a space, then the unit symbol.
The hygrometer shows 50 %
